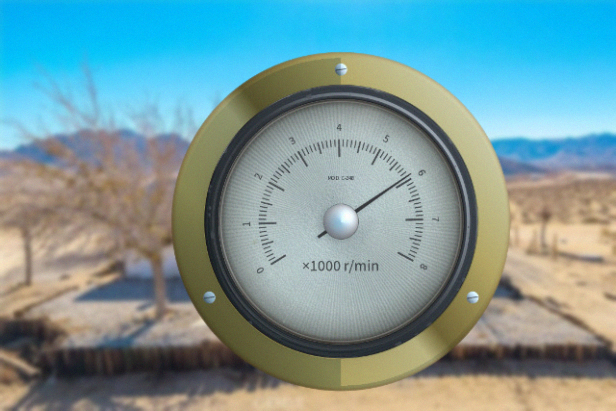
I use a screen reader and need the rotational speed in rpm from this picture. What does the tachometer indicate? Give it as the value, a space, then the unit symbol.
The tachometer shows 5900 rpm
